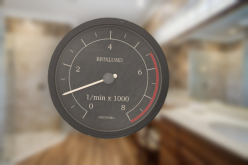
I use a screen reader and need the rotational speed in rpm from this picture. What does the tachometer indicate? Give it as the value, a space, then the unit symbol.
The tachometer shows 1000 rpm
